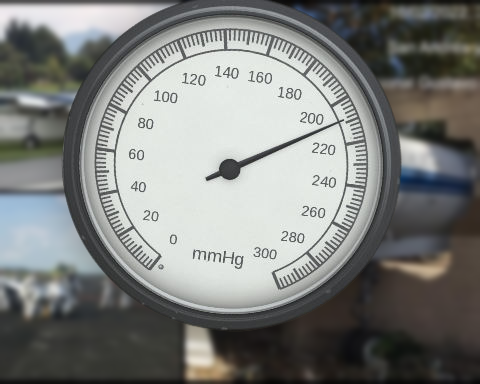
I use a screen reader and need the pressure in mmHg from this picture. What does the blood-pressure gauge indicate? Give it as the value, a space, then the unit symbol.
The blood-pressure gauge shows 208 mmHg
